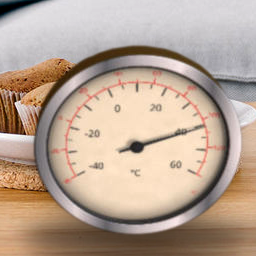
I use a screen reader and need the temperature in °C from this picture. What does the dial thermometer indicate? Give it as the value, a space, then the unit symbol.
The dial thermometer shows 40 °C
